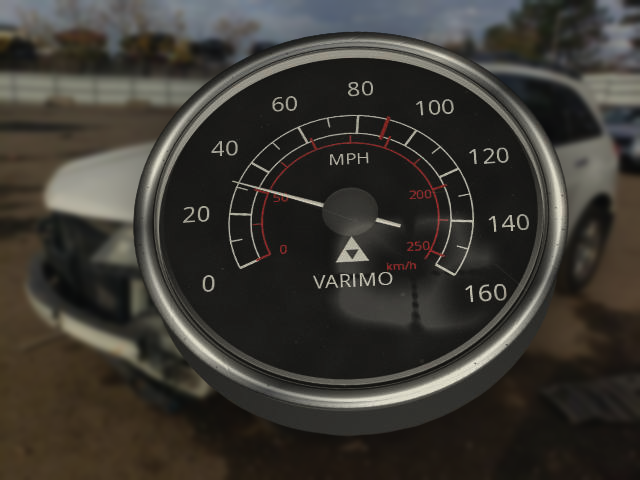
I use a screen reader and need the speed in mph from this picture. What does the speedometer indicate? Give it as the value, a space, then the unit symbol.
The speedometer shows 30 mph
